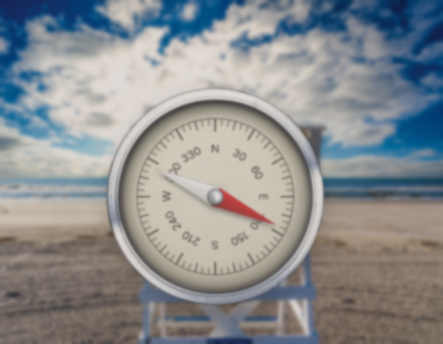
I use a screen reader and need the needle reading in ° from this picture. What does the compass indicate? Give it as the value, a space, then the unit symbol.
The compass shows 115 °
